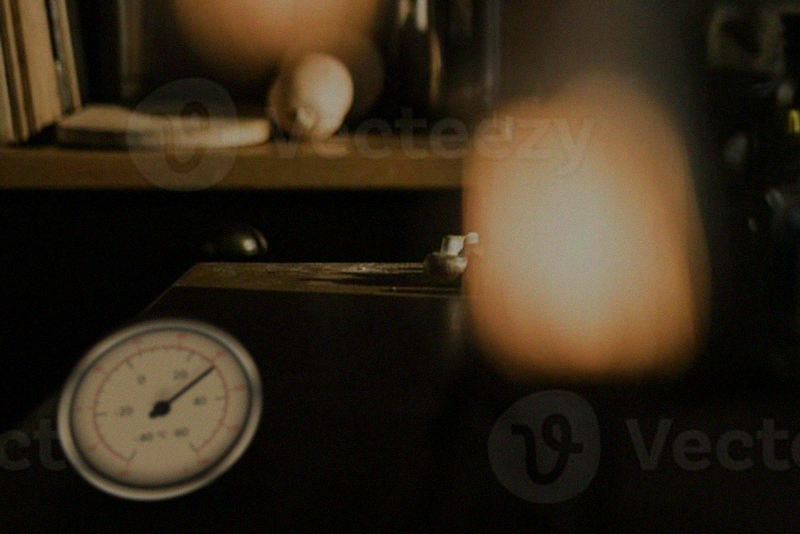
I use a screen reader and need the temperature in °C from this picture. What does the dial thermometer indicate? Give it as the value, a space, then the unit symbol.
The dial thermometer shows 28 °C
